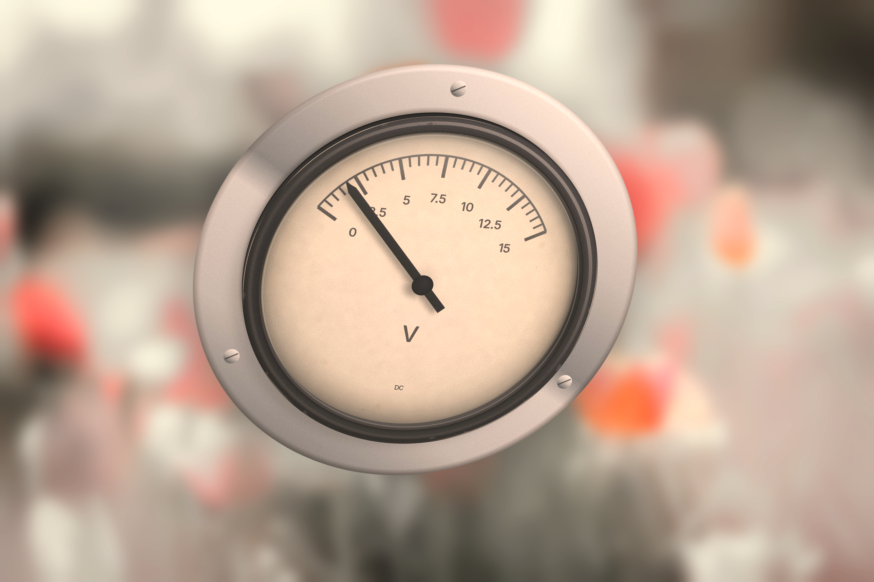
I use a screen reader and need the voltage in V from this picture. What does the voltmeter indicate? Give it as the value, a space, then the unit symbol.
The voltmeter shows 2 V
